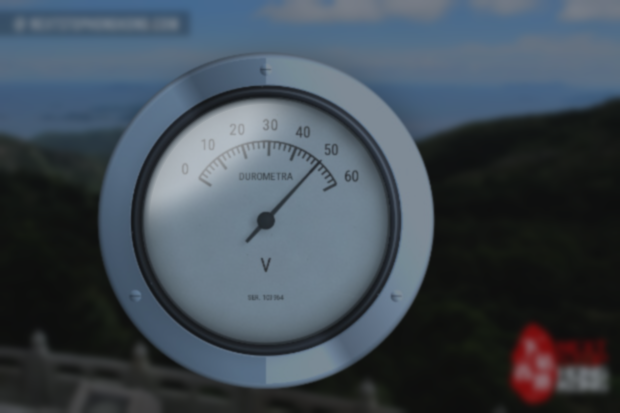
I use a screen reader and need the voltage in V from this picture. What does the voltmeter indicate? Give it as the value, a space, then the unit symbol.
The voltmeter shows 50 V
